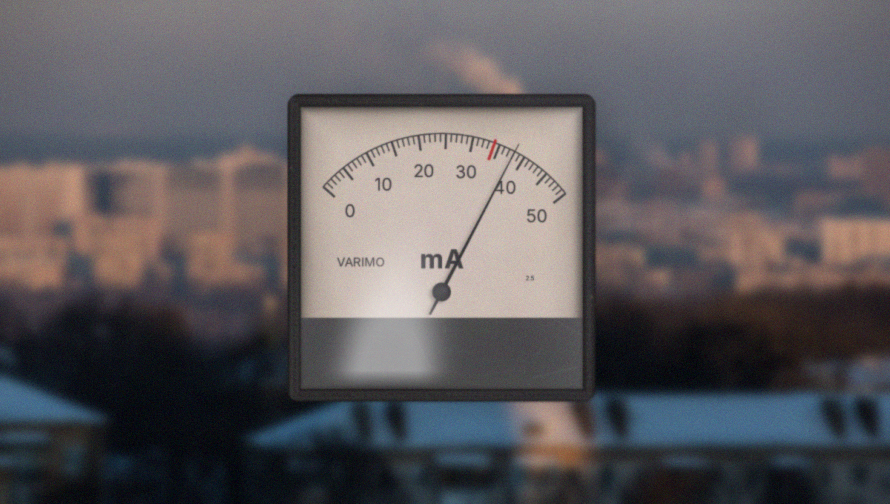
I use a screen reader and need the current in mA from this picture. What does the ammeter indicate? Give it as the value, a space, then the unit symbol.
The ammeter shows 38 mA
